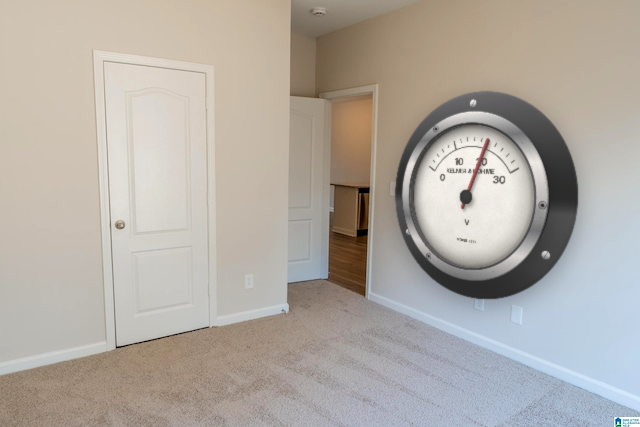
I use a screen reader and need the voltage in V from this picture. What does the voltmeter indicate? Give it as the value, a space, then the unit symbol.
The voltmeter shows 20 V
